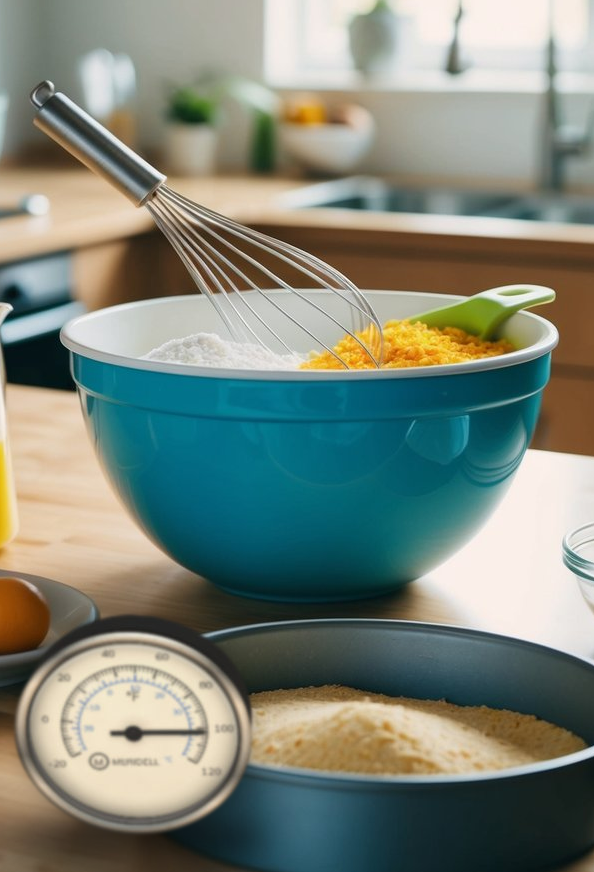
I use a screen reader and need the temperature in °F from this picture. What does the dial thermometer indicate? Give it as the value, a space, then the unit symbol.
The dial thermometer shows 100 °F
